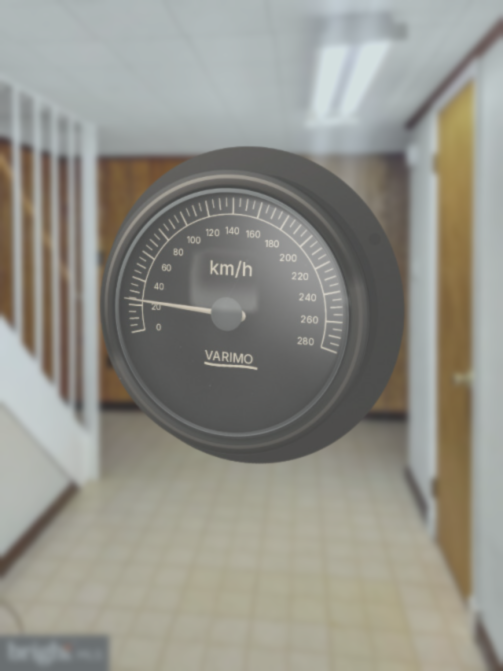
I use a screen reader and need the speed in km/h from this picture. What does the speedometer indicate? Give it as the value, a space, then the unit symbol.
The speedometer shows 25 km/h
